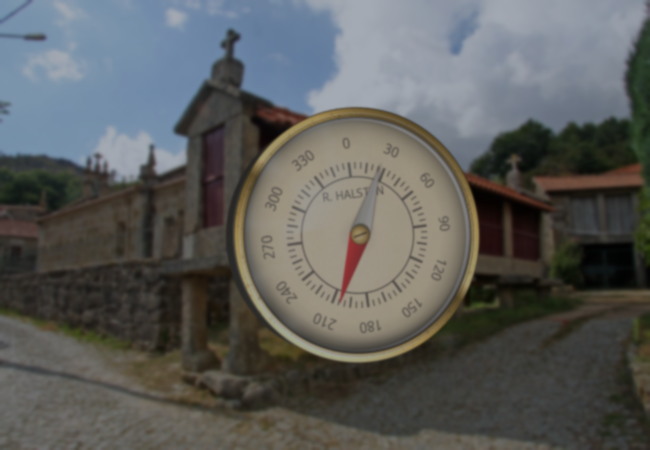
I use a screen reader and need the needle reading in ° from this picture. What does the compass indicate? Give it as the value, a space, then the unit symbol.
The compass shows 205 °
